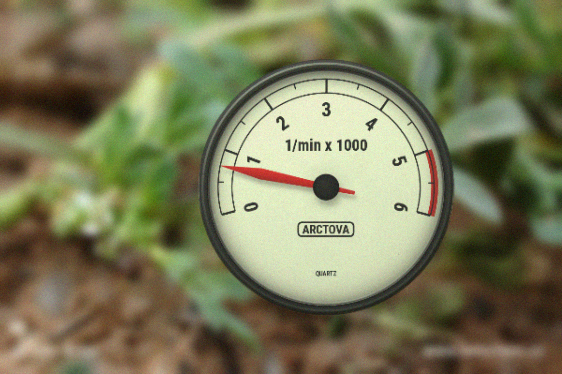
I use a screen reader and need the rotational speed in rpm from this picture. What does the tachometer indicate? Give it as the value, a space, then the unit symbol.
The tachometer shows 750 rpm
